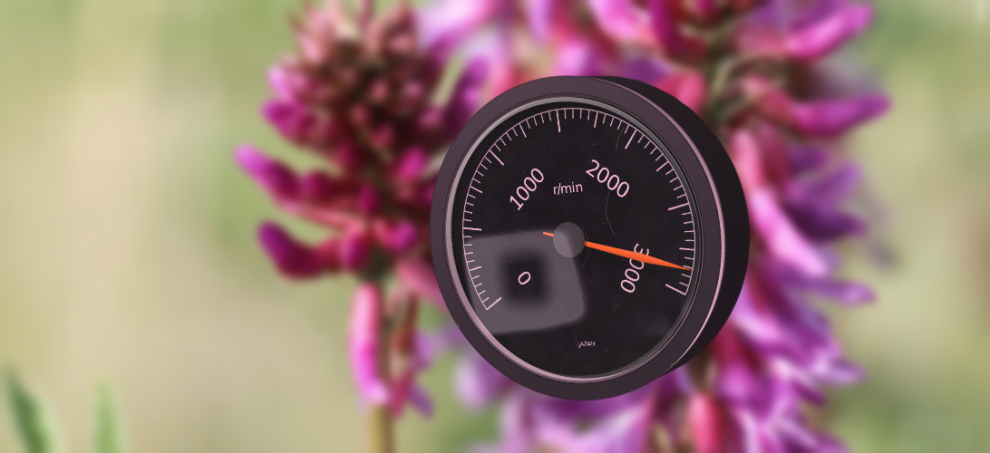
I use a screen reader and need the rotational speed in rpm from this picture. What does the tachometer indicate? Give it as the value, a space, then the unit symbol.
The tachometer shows 2850 rpm
